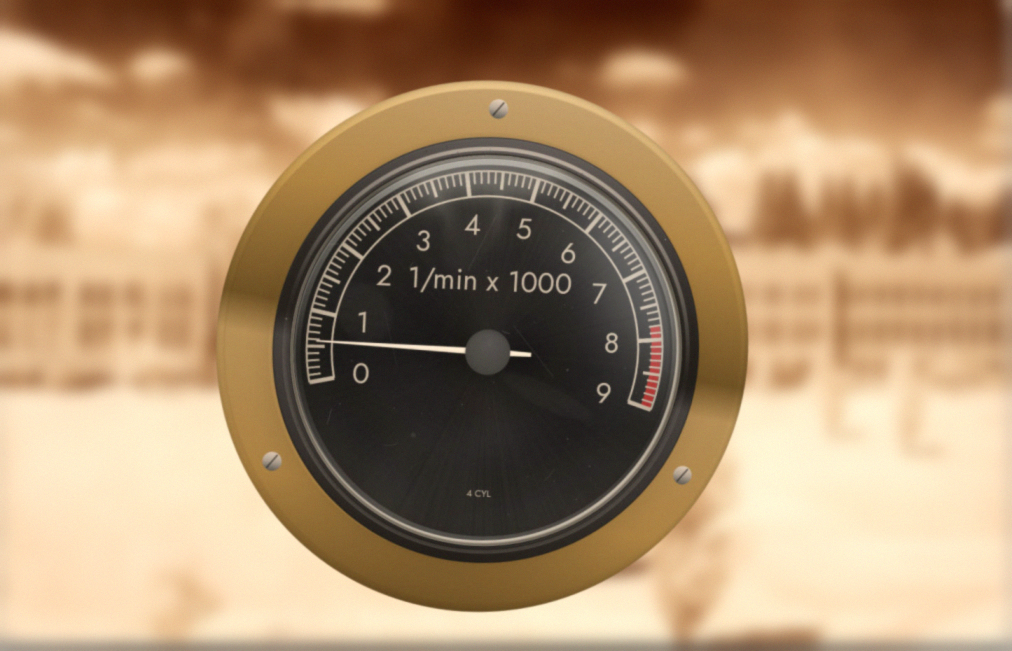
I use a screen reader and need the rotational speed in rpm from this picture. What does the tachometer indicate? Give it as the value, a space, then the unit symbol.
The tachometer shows 600 rpm
